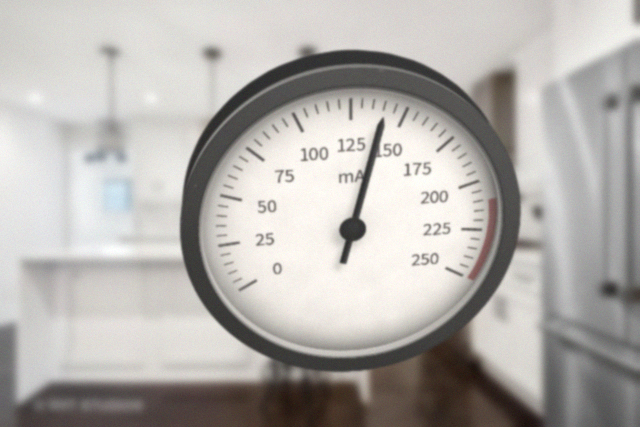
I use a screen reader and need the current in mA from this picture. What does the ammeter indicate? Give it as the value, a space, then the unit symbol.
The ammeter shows 140 mA
